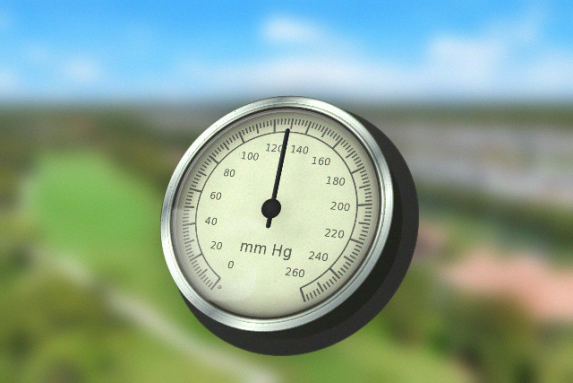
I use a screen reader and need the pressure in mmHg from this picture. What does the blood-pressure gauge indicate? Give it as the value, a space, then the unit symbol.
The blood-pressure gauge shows 130 mmHg
